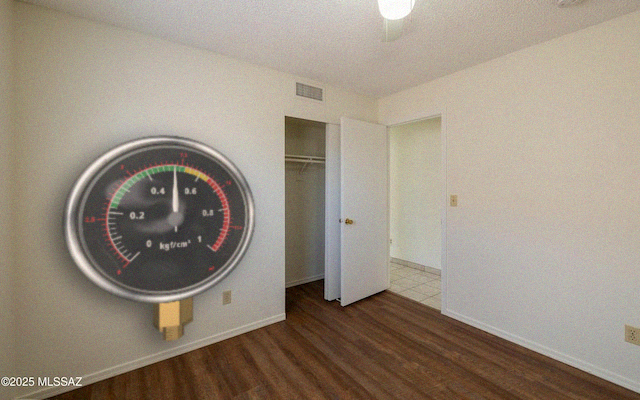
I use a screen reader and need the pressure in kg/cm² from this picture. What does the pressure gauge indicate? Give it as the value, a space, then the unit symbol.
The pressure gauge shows 0.5 kg/cm²
